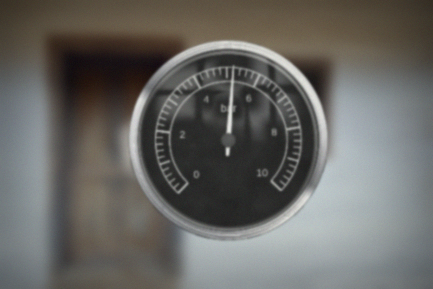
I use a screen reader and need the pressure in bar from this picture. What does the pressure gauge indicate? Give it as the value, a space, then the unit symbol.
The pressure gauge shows 5.2 bar
